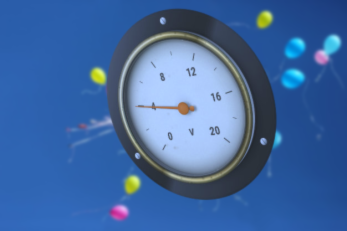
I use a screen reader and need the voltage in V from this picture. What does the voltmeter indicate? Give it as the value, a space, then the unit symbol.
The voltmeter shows 4 V
